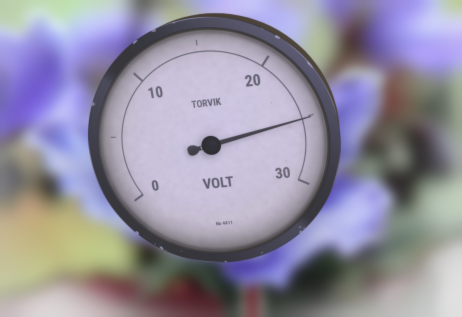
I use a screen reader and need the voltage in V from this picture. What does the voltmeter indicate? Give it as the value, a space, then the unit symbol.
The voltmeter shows 25 V
